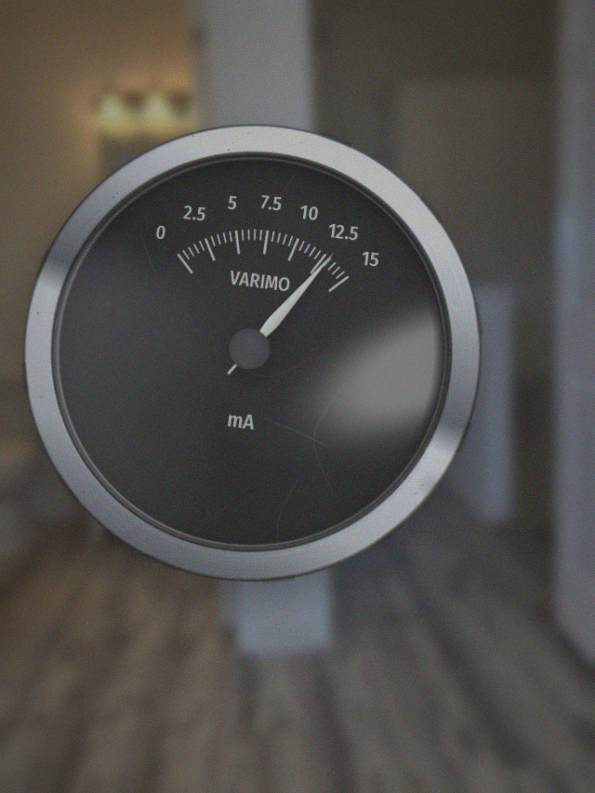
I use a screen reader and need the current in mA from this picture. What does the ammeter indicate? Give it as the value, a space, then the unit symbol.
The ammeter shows 13 mA
